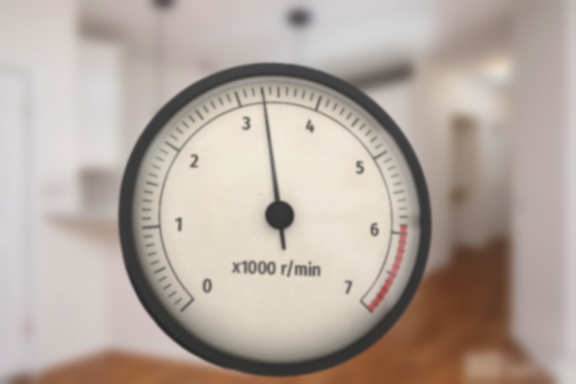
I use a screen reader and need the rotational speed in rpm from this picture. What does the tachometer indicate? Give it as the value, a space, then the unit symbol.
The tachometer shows 3300 rpm
